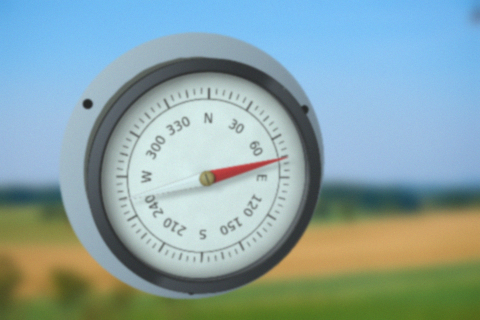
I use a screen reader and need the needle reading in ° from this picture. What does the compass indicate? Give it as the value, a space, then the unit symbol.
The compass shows 75 °
